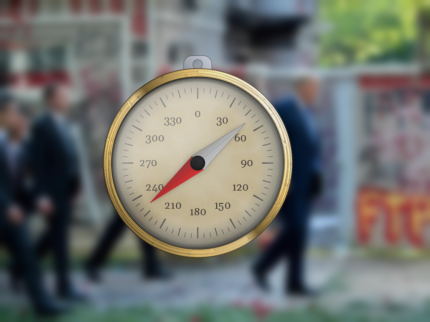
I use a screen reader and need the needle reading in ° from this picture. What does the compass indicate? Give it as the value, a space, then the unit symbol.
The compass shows 230 °
